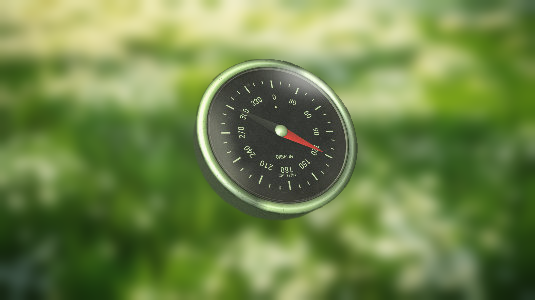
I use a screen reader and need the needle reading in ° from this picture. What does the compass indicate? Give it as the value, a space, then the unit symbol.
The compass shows 120 °
